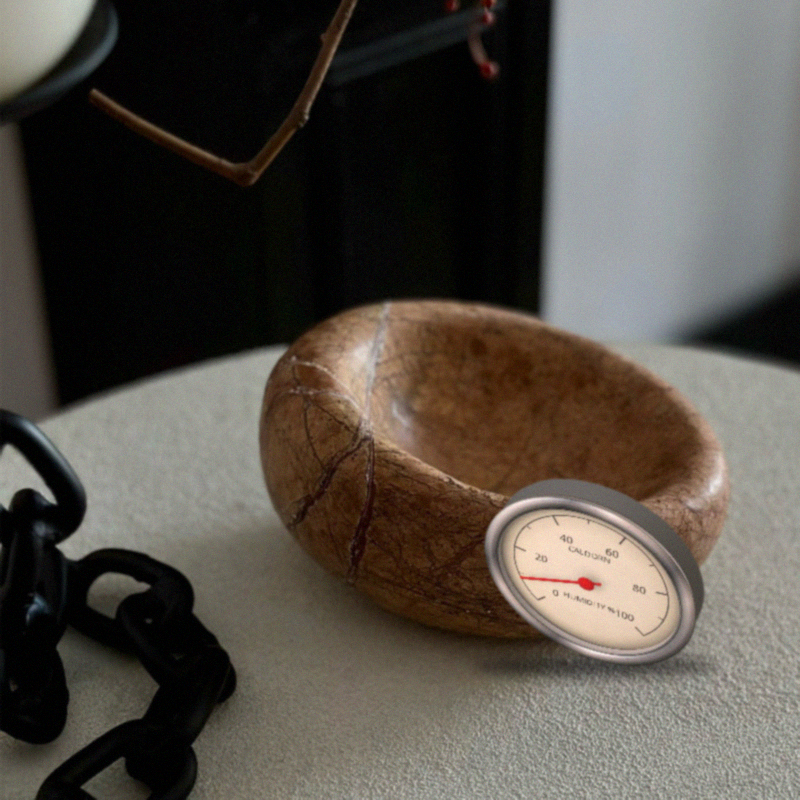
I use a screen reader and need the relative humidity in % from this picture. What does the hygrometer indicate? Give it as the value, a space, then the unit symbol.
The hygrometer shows 10 %
